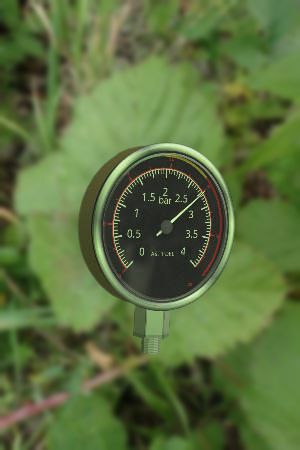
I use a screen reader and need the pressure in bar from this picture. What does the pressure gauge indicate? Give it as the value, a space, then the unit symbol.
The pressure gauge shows 2.75 bar
